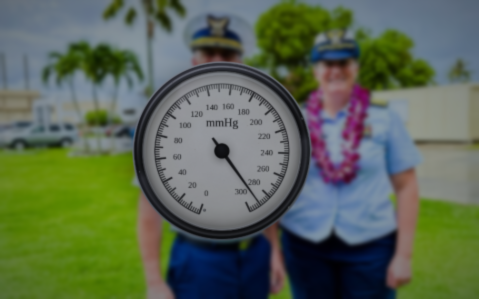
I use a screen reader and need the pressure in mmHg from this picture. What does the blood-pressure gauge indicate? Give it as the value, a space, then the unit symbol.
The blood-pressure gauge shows 290 mmHg
